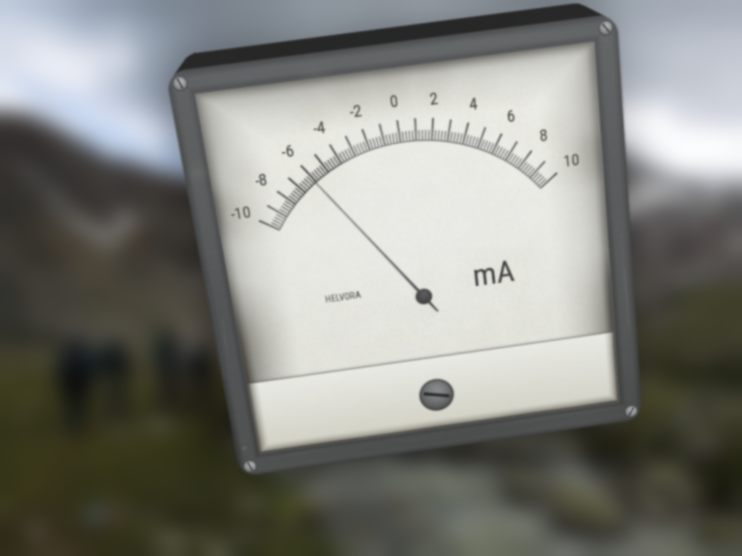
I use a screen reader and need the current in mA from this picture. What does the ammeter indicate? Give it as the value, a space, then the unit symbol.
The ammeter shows -6 mA
